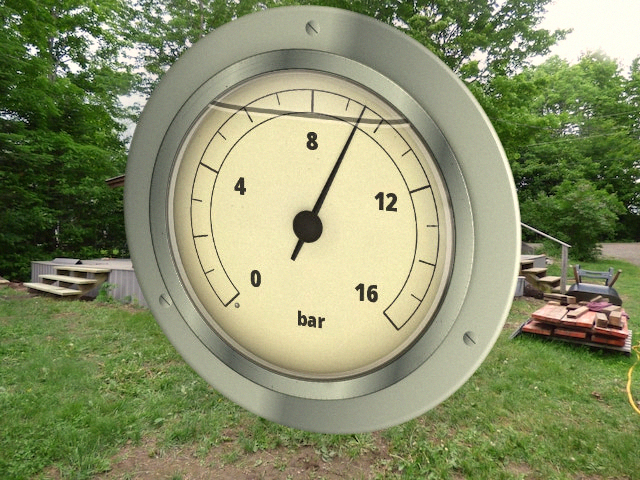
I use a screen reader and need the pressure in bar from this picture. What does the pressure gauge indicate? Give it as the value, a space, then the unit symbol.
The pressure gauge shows 9.5 bar
